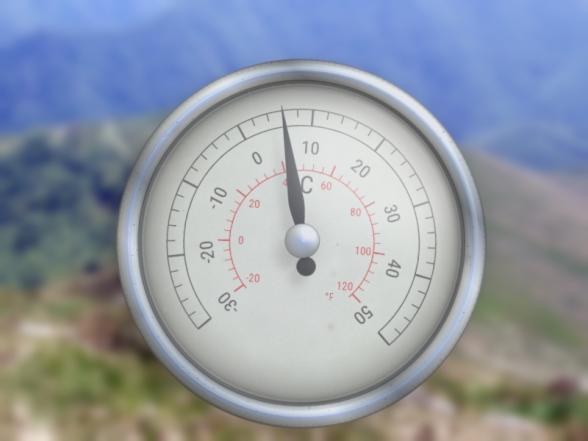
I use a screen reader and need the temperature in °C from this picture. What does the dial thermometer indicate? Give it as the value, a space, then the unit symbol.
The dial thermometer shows 6 °C
